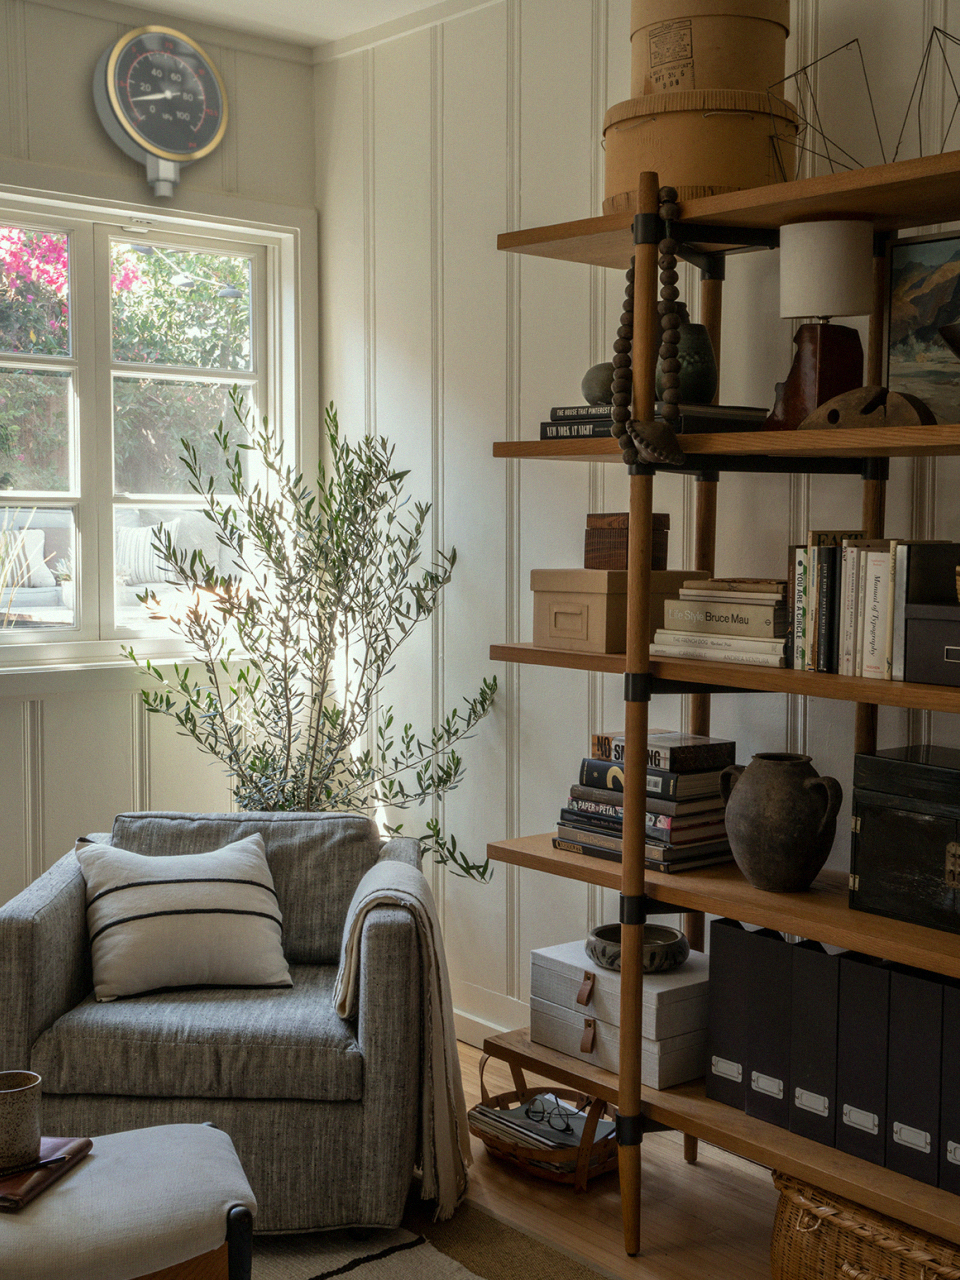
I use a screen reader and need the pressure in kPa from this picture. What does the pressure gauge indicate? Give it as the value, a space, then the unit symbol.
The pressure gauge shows 10 kPa
